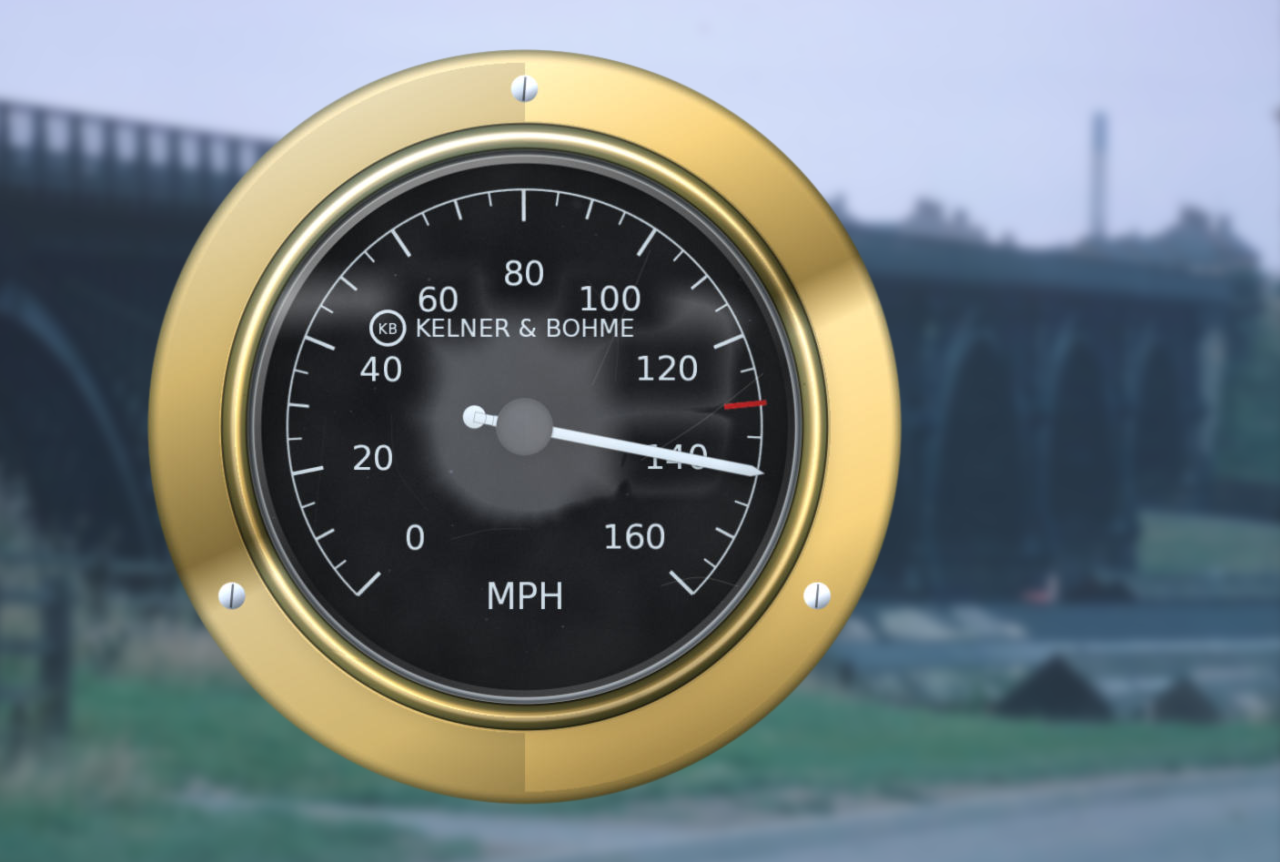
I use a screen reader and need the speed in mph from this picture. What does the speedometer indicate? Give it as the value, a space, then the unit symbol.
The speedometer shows 140 mph
